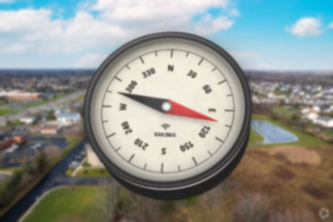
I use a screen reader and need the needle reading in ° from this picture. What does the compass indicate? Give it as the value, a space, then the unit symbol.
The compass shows 105 °
